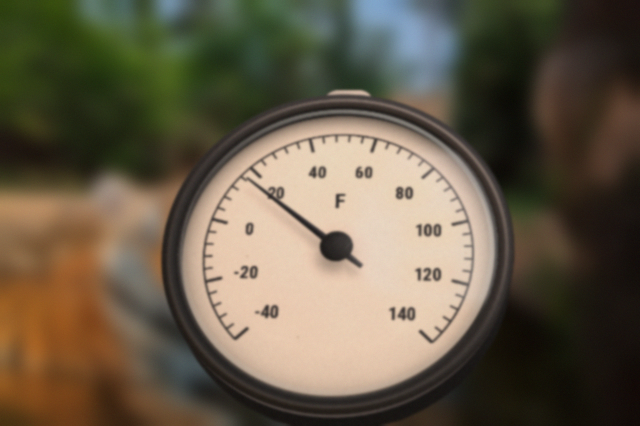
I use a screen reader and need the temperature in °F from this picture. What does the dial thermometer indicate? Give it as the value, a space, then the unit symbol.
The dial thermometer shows 16 °F
